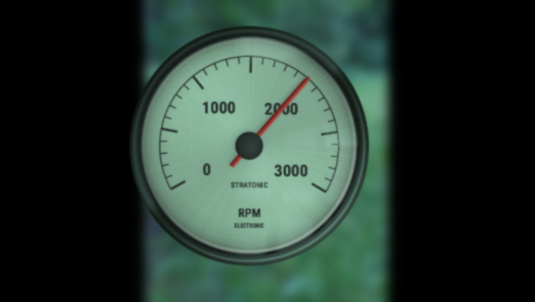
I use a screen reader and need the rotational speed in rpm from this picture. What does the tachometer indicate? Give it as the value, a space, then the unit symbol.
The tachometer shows 2000 rpm
